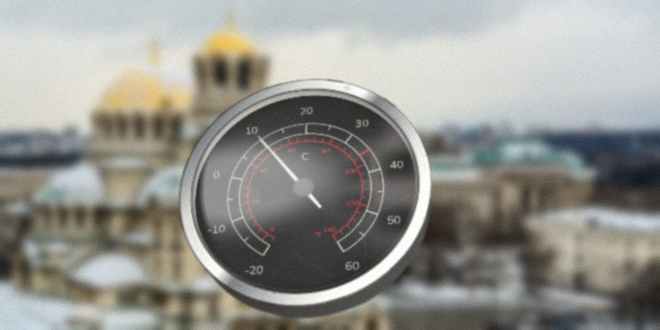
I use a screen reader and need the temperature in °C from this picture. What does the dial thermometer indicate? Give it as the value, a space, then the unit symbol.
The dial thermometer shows 10 °C
